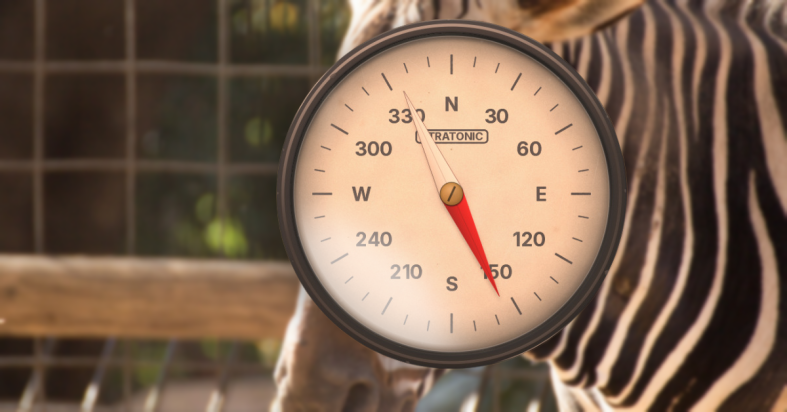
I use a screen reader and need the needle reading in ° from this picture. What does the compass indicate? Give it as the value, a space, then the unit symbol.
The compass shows 155 °
